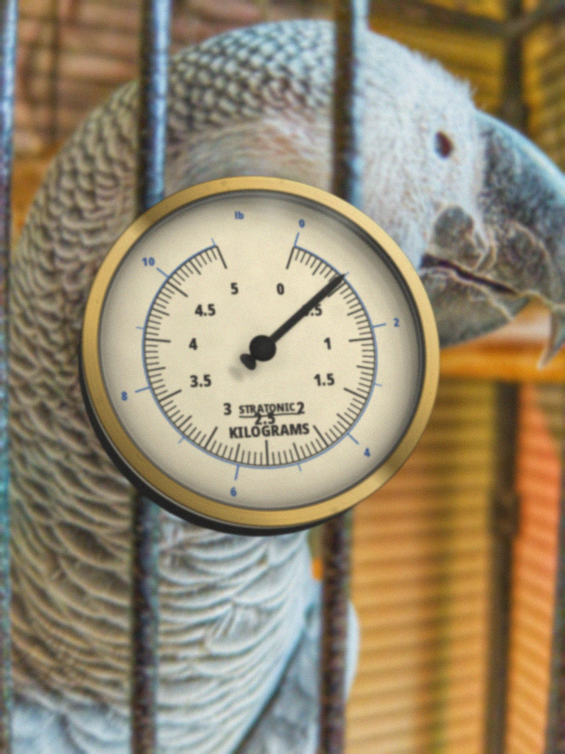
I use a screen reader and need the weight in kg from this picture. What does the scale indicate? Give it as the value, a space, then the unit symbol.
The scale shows 0.45 kg
